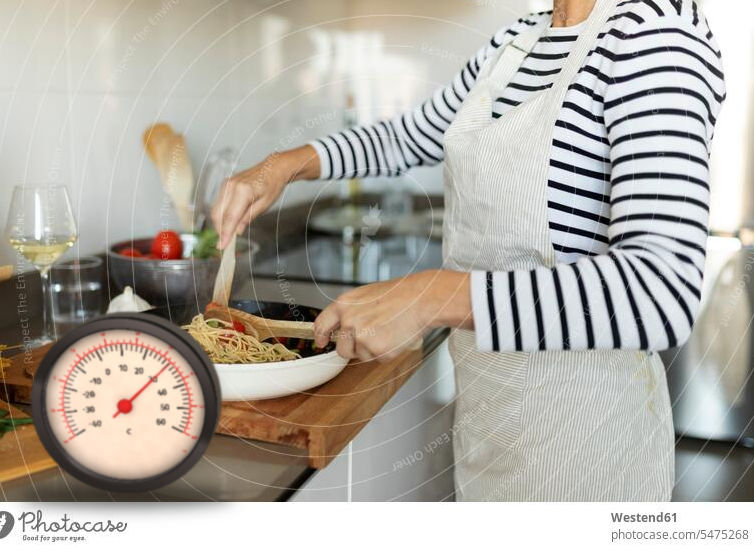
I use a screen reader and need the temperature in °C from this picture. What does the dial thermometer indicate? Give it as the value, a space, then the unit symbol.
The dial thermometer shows 30 °C
